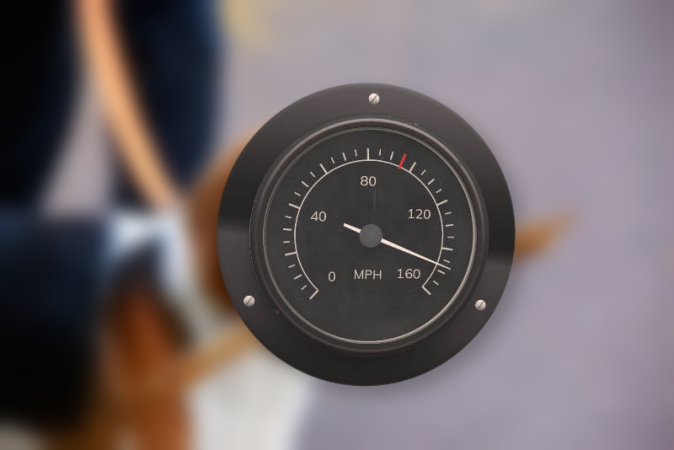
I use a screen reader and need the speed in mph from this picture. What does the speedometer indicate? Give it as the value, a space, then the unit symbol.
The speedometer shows 147.5 mph
